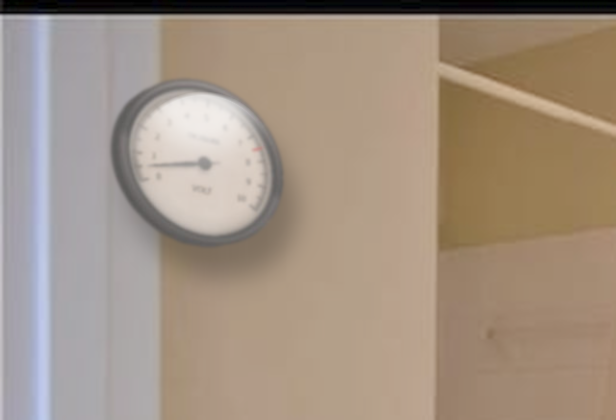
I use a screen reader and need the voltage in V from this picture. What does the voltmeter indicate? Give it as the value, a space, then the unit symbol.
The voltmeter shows 0.5 V
